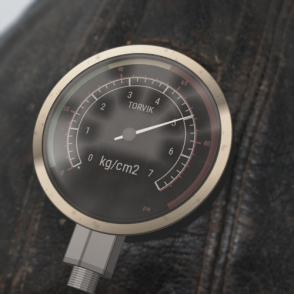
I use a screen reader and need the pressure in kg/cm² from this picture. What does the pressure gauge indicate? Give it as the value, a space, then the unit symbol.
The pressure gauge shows 5 kg/cm²
